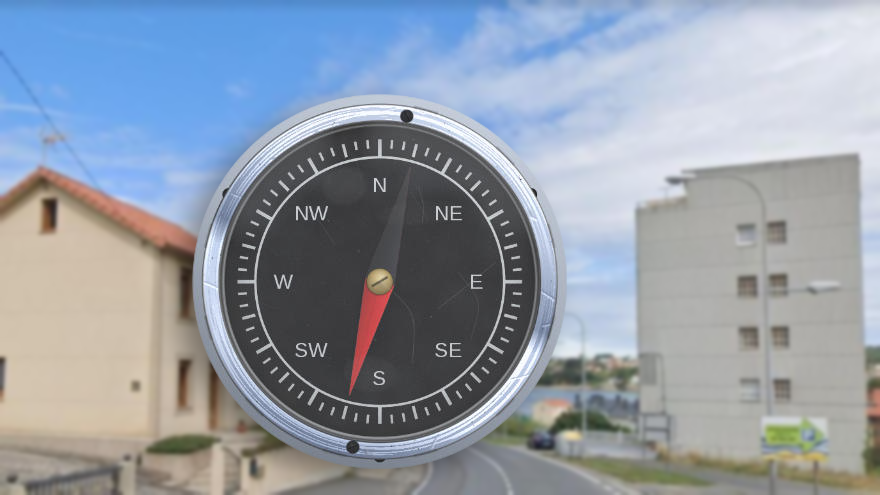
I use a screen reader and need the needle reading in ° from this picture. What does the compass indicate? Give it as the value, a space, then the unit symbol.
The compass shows 195 °
